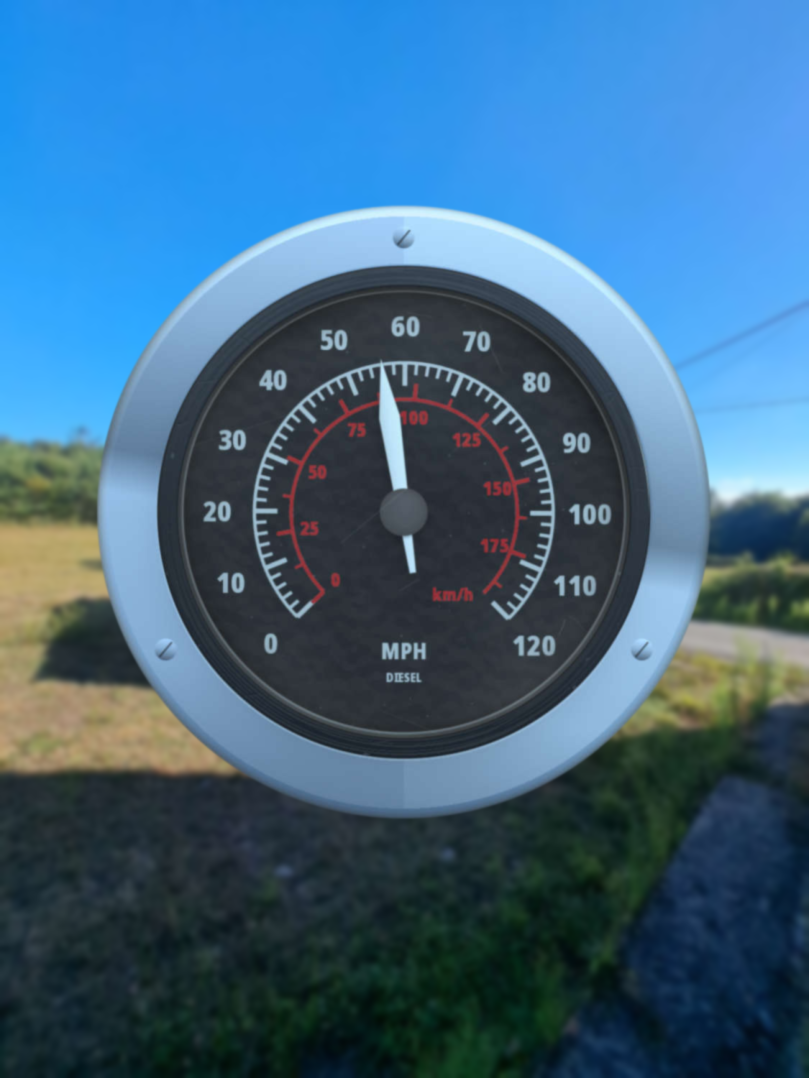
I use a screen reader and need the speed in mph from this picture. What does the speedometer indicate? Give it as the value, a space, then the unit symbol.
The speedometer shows 56 mph
